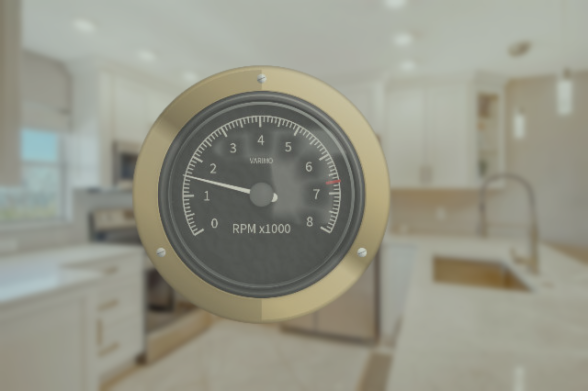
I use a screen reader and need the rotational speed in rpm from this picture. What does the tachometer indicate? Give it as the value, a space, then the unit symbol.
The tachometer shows 1500 rpm
